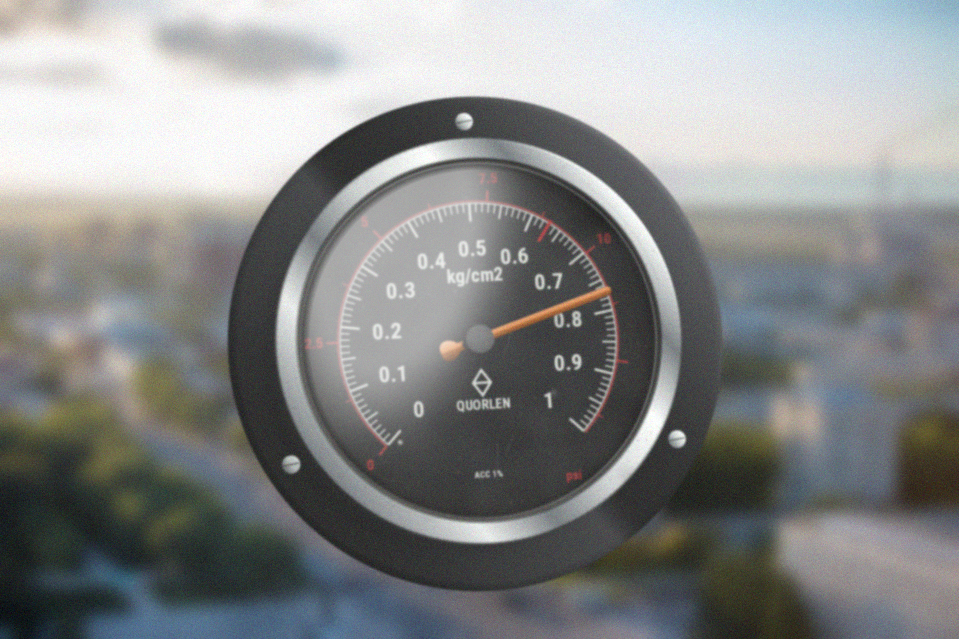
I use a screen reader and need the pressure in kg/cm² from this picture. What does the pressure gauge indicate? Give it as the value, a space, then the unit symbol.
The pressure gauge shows 0.77 kg/cm²
